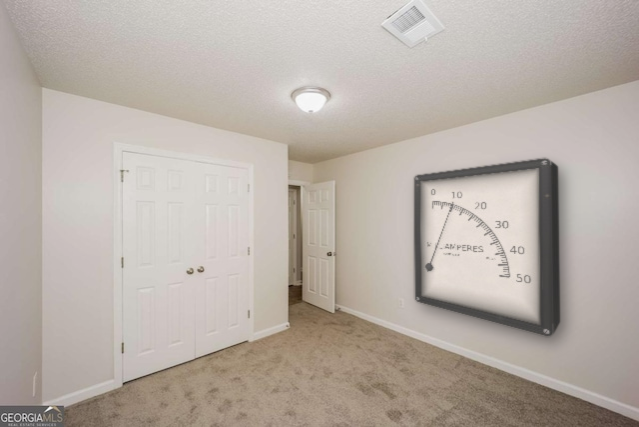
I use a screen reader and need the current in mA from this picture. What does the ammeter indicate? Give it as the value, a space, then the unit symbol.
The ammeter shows 10 mA
